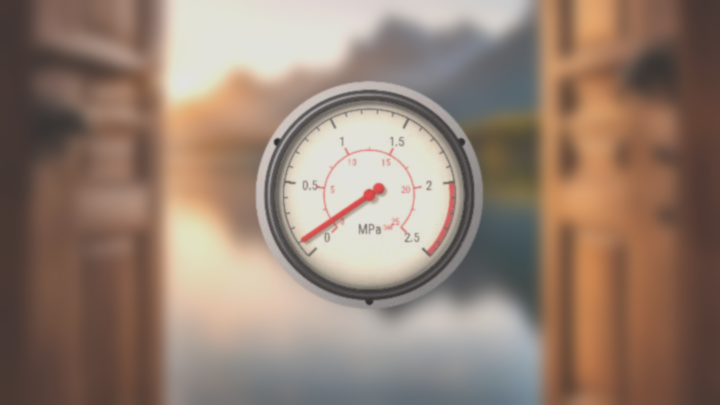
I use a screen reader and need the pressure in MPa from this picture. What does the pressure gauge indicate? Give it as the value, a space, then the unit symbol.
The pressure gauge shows 0.1 MPa
